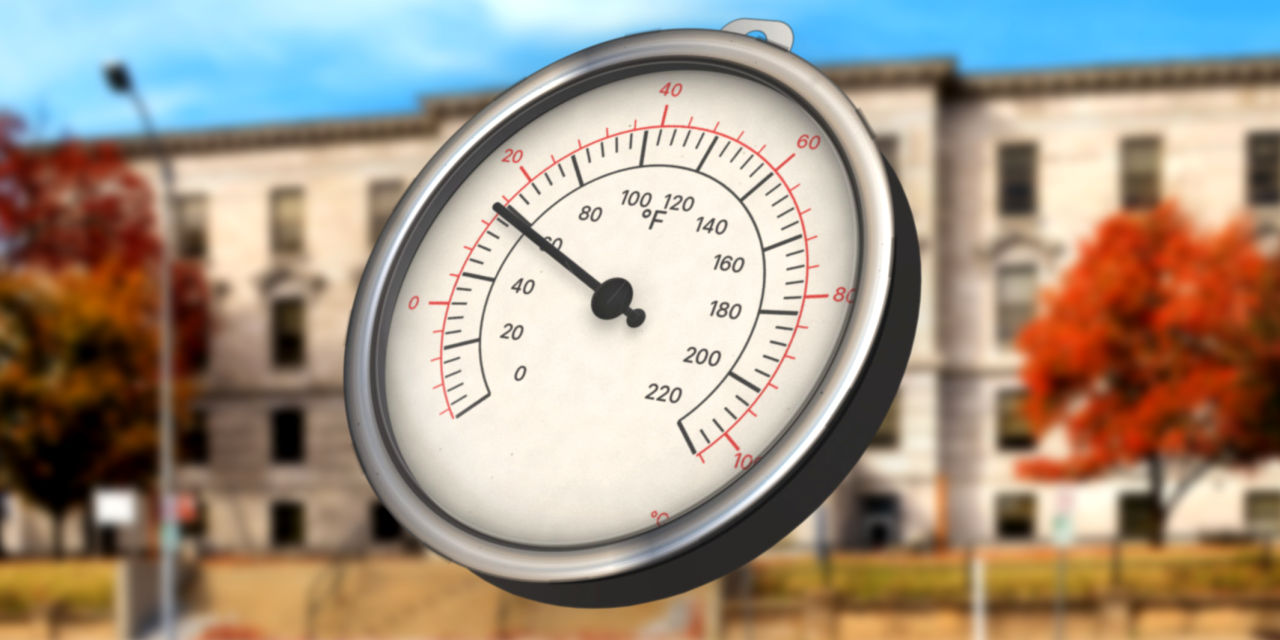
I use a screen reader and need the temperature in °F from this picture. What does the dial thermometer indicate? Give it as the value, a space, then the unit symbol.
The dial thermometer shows 58 °F
